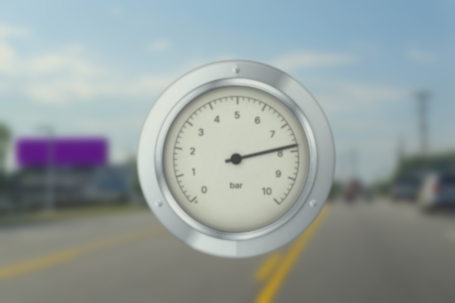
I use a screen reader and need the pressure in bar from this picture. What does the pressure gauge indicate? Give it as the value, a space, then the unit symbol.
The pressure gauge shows 7.8 bar
